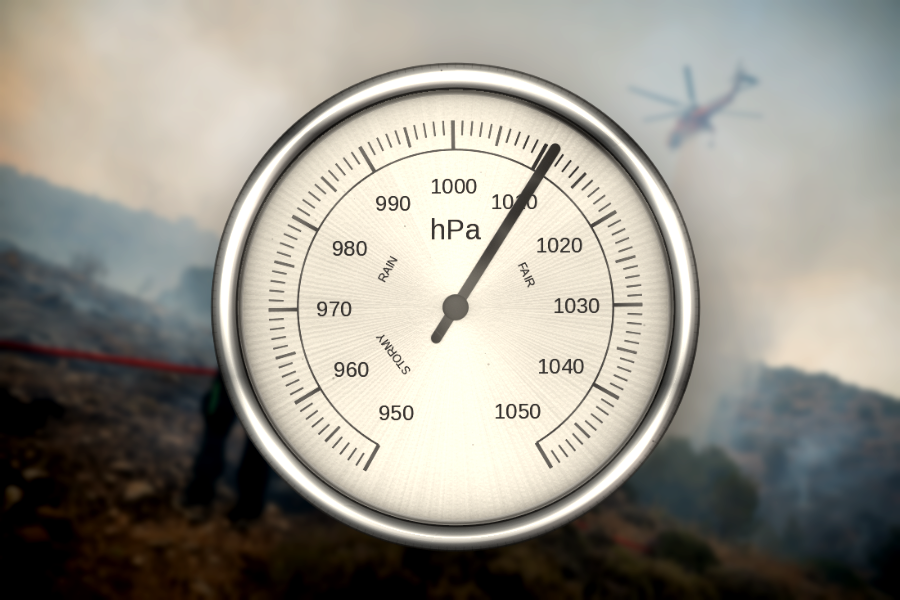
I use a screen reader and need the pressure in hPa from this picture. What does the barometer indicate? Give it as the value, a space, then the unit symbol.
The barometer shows 1011 hPa
